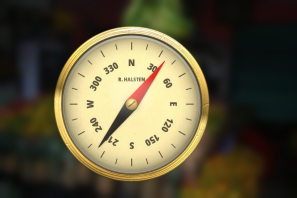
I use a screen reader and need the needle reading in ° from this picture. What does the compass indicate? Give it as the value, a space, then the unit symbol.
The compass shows 37.5 °
